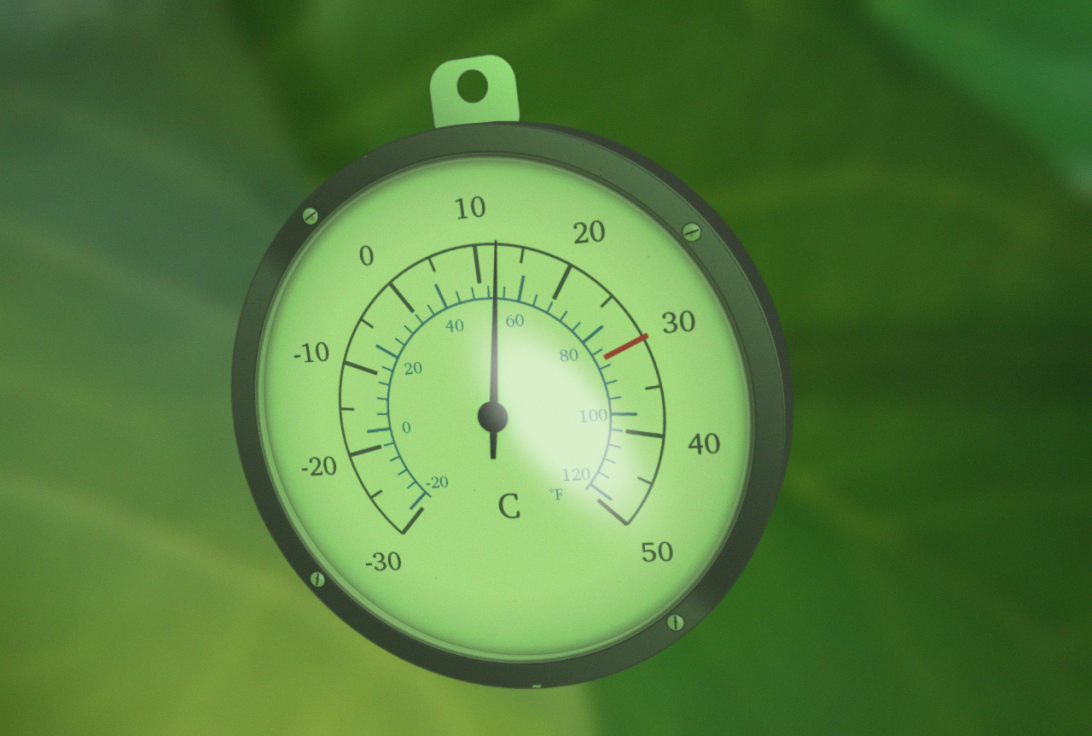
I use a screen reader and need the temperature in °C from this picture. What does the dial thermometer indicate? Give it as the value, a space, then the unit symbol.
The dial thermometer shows 12.5 °C
